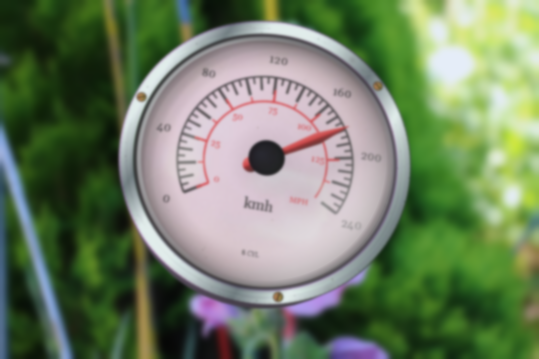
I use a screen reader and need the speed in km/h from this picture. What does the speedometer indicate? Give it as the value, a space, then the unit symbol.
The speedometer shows 180 km/h
